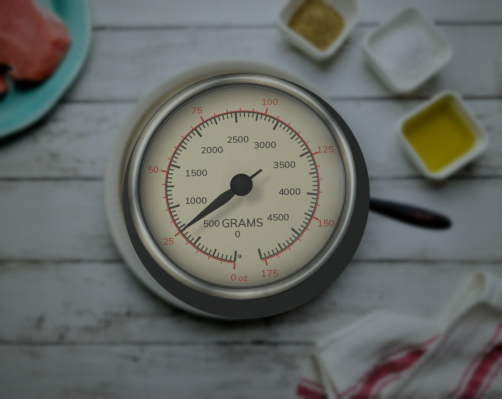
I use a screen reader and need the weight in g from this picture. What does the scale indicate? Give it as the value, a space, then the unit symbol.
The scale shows 700 g
